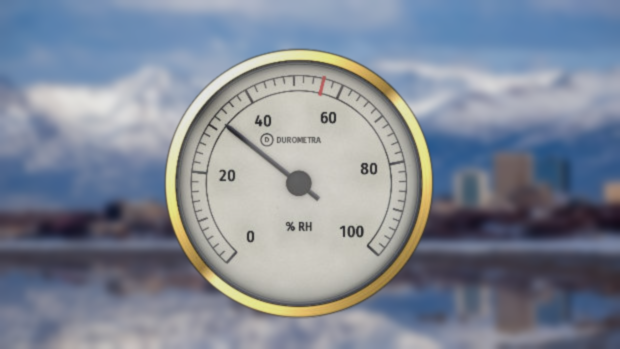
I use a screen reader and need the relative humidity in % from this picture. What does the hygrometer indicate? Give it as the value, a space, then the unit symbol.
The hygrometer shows 32 %
